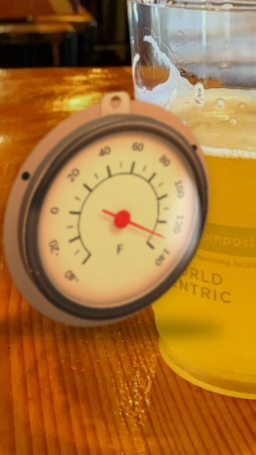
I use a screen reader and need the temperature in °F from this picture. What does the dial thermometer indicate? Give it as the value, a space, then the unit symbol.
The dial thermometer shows 130 °F
